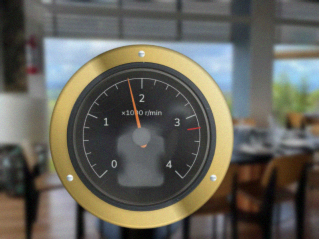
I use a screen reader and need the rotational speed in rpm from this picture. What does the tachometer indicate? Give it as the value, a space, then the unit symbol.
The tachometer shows 1800 rpm
